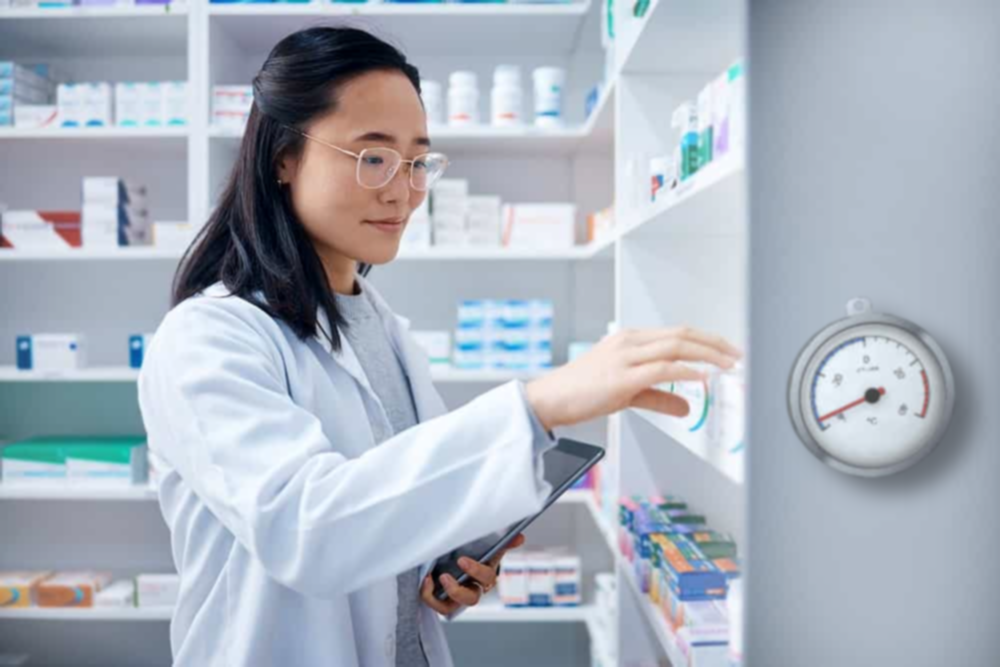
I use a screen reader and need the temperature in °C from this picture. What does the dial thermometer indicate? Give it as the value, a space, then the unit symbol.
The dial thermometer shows -36 °C
